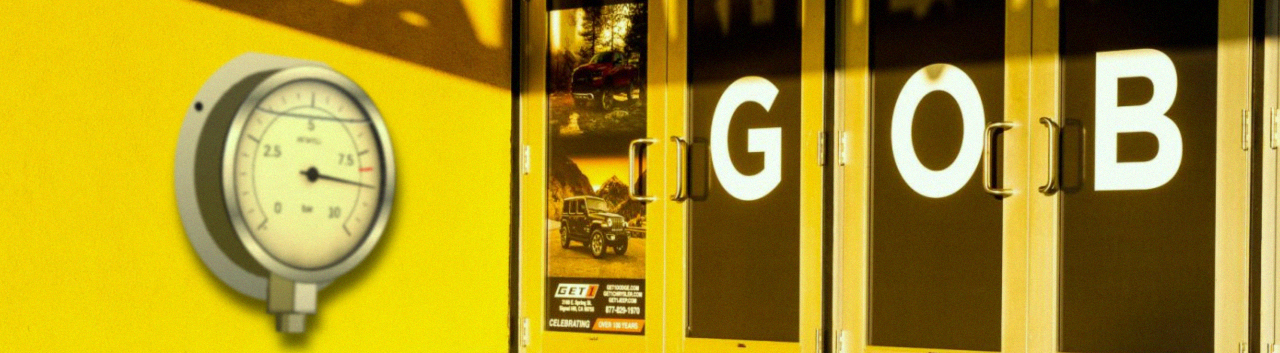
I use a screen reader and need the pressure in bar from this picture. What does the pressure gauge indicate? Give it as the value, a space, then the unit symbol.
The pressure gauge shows 8.5 bar
